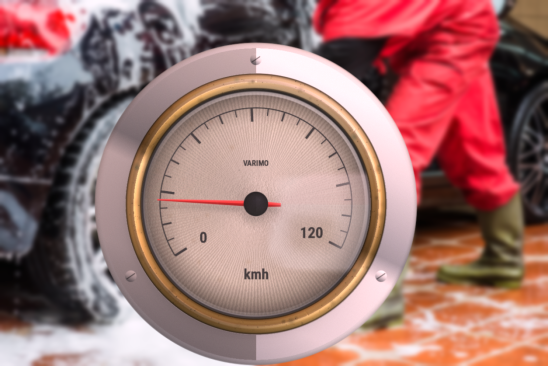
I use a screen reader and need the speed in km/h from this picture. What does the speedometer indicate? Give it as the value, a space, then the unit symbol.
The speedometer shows 17.5 km/h
